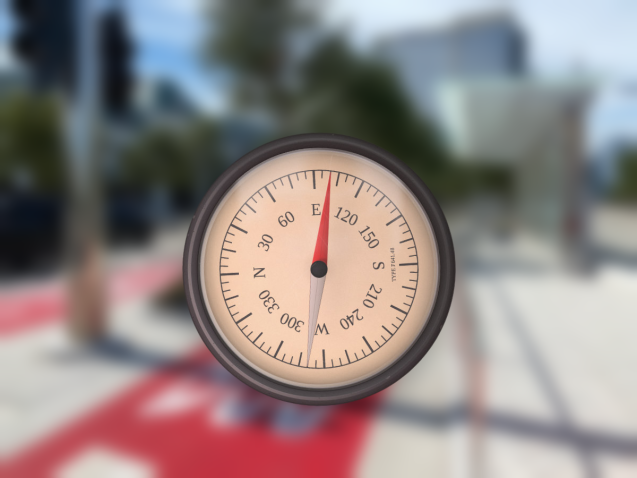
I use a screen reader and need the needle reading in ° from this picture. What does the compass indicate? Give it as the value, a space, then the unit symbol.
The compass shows 100 °
